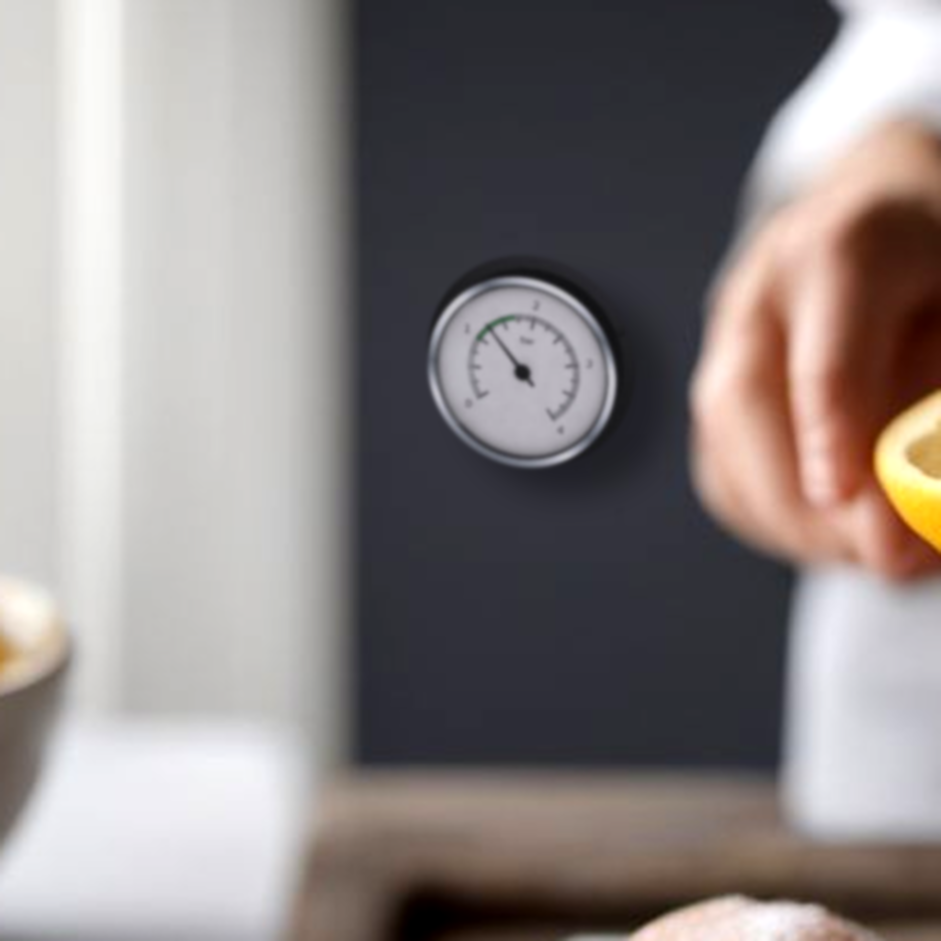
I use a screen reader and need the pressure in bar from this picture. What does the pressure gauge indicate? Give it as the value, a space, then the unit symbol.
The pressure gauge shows 1.25 bar
